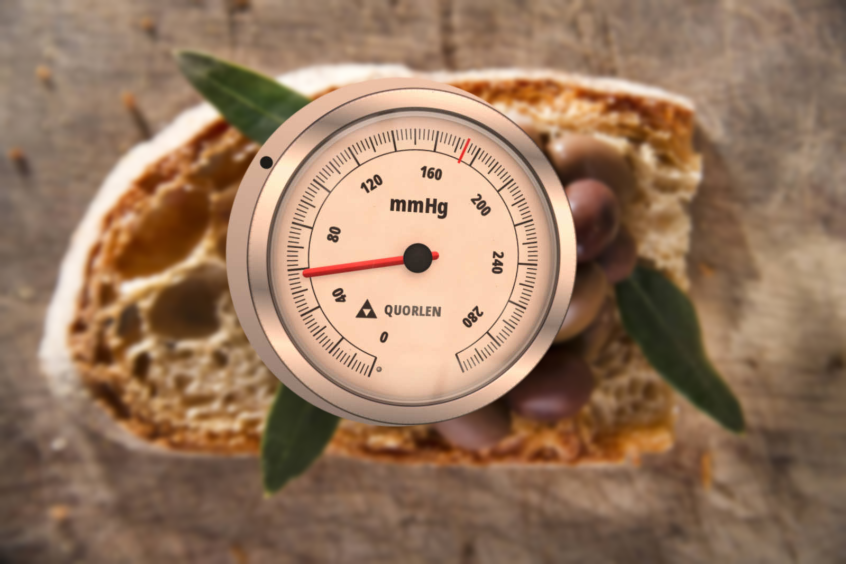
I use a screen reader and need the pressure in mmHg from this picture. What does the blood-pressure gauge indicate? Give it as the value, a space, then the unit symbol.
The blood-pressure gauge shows 58 mmHg
